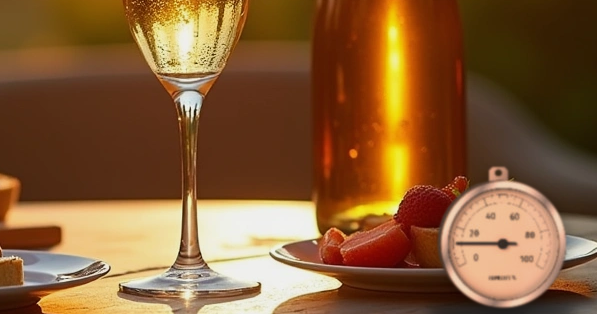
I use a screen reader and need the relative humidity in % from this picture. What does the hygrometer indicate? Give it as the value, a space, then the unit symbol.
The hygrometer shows 12 %
